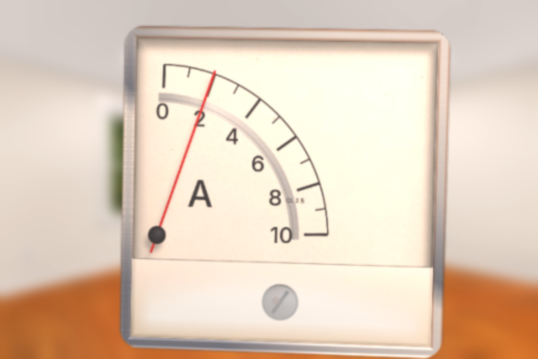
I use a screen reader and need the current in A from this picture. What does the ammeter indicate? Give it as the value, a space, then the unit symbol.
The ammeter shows 2 A
